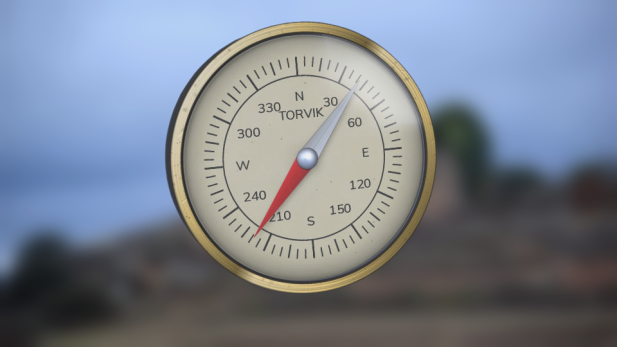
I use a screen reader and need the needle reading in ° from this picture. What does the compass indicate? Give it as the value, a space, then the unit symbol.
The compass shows 220 °
